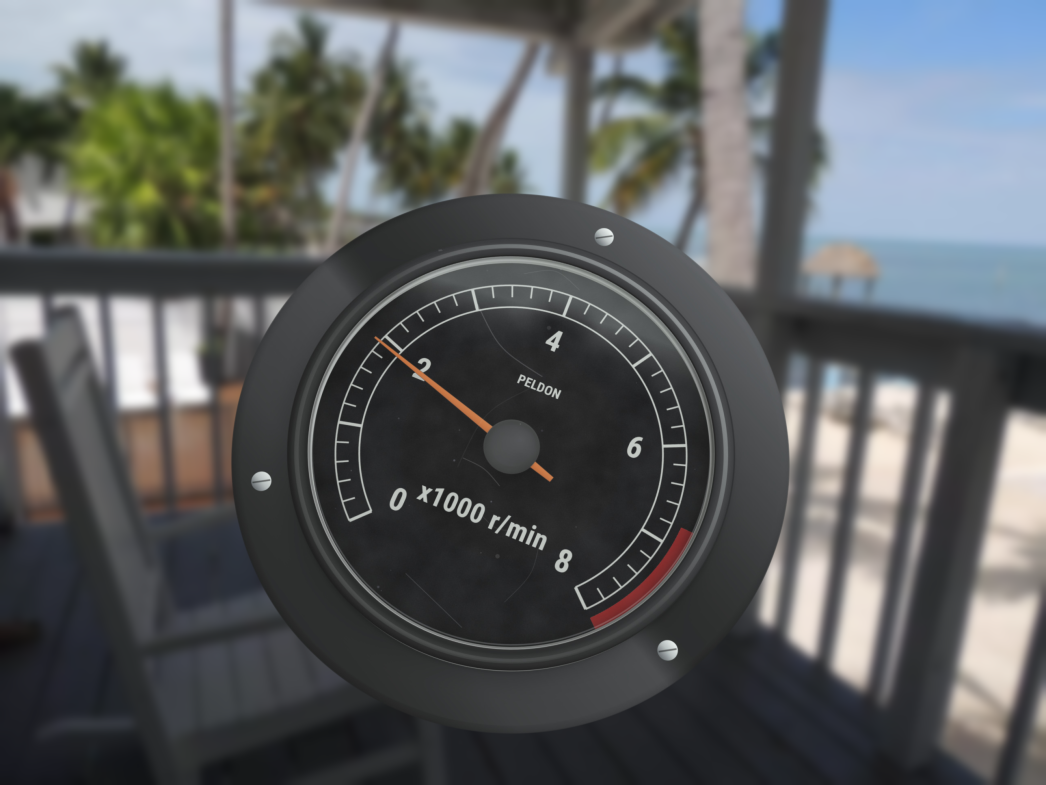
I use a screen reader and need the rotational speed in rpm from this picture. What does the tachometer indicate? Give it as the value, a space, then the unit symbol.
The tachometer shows 1900 rpm
